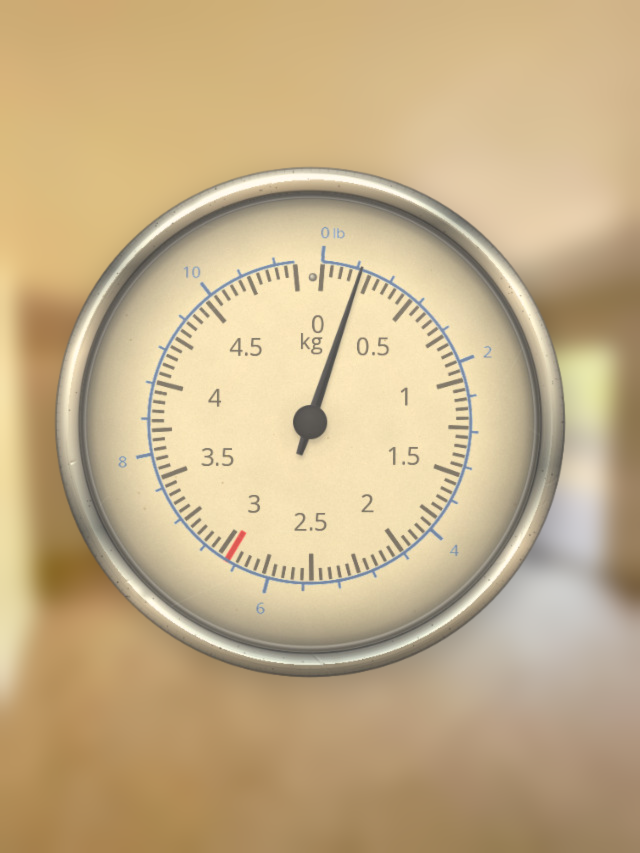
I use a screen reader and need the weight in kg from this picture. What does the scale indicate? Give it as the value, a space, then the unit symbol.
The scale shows 0.2 kg
